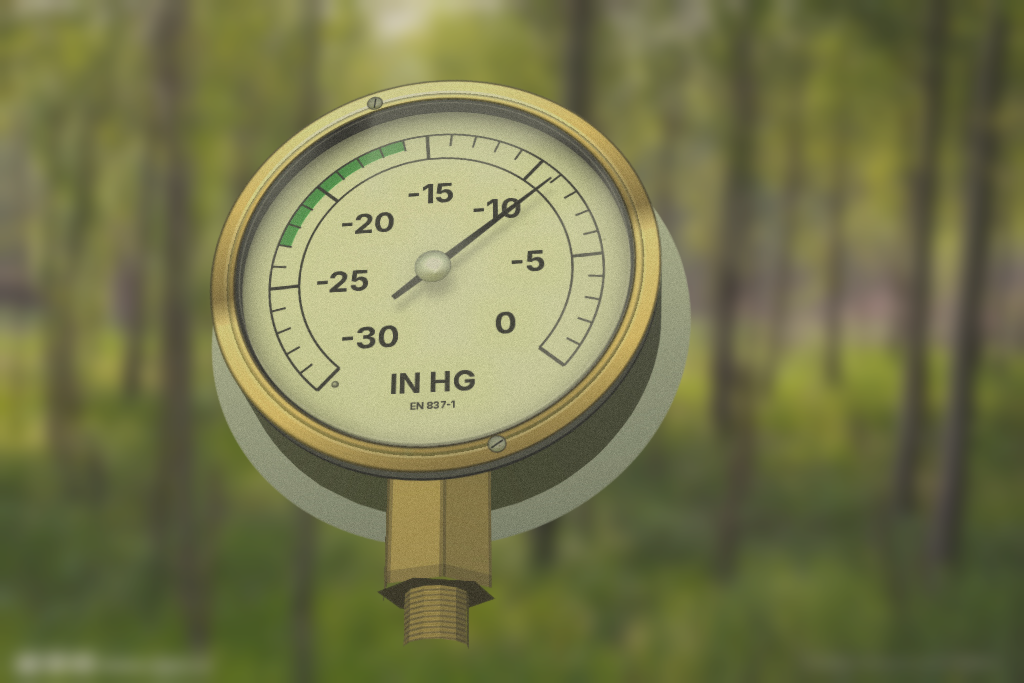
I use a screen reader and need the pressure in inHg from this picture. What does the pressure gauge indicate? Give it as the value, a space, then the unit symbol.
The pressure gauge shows -9 inHg
